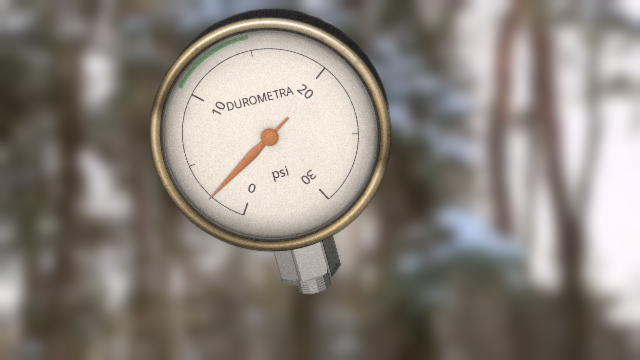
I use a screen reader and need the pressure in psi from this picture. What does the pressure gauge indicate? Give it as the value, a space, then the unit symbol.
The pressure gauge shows 2.5 psi
